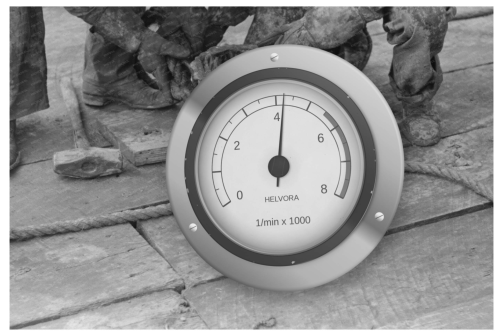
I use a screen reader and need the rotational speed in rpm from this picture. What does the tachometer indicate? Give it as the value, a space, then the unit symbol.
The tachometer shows 4250 rpm
